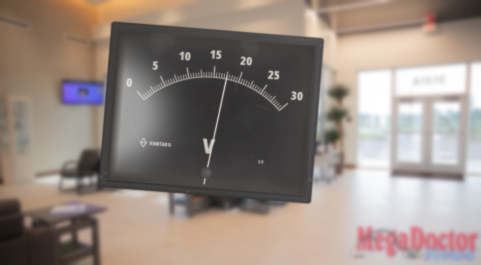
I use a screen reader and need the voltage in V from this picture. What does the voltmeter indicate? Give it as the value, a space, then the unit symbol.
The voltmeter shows 17.5 V
